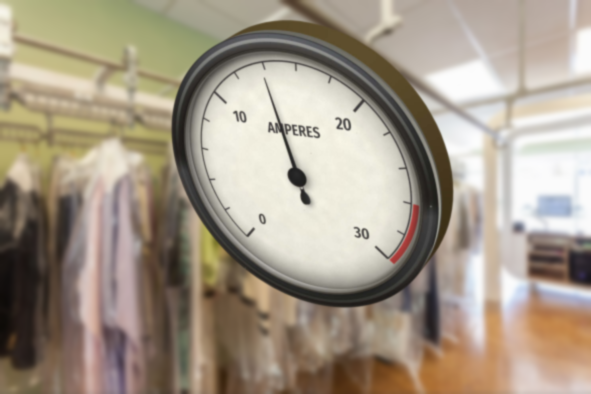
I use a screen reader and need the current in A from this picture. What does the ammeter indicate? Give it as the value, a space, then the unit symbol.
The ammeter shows 14 A
